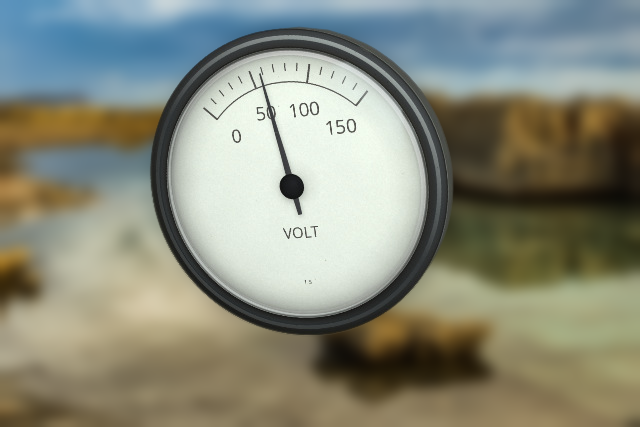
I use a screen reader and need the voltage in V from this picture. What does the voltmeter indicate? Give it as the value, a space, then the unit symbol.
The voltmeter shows 60 V
